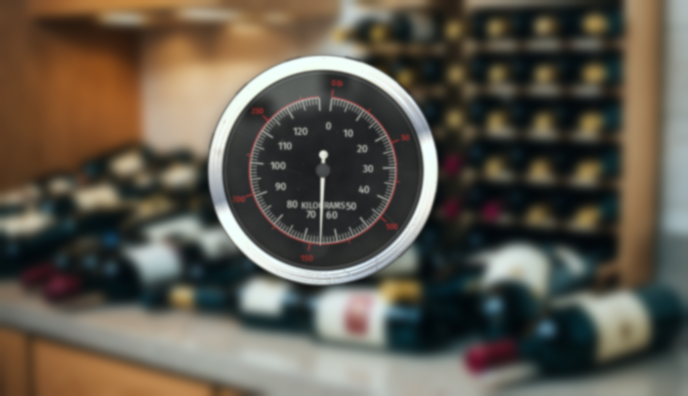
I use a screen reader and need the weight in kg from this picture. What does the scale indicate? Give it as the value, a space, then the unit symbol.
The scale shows 65 kg
